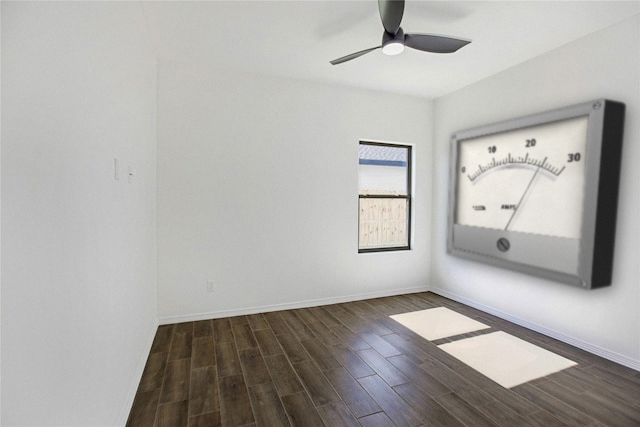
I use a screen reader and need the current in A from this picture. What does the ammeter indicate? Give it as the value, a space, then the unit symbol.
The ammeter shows 25 A
